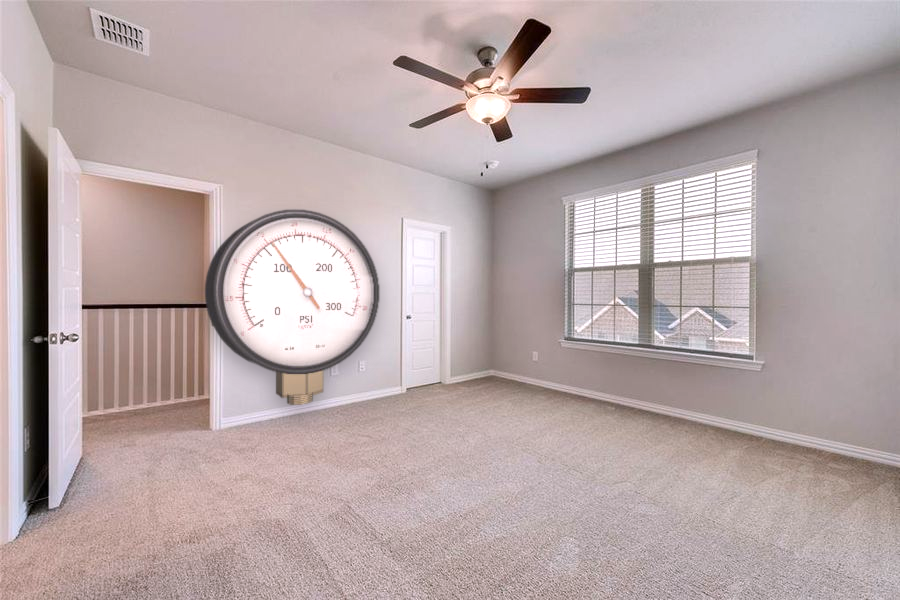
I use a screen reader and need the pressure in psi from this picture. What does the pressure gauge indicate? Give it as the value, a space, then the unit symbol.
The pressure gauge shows 110 psi
